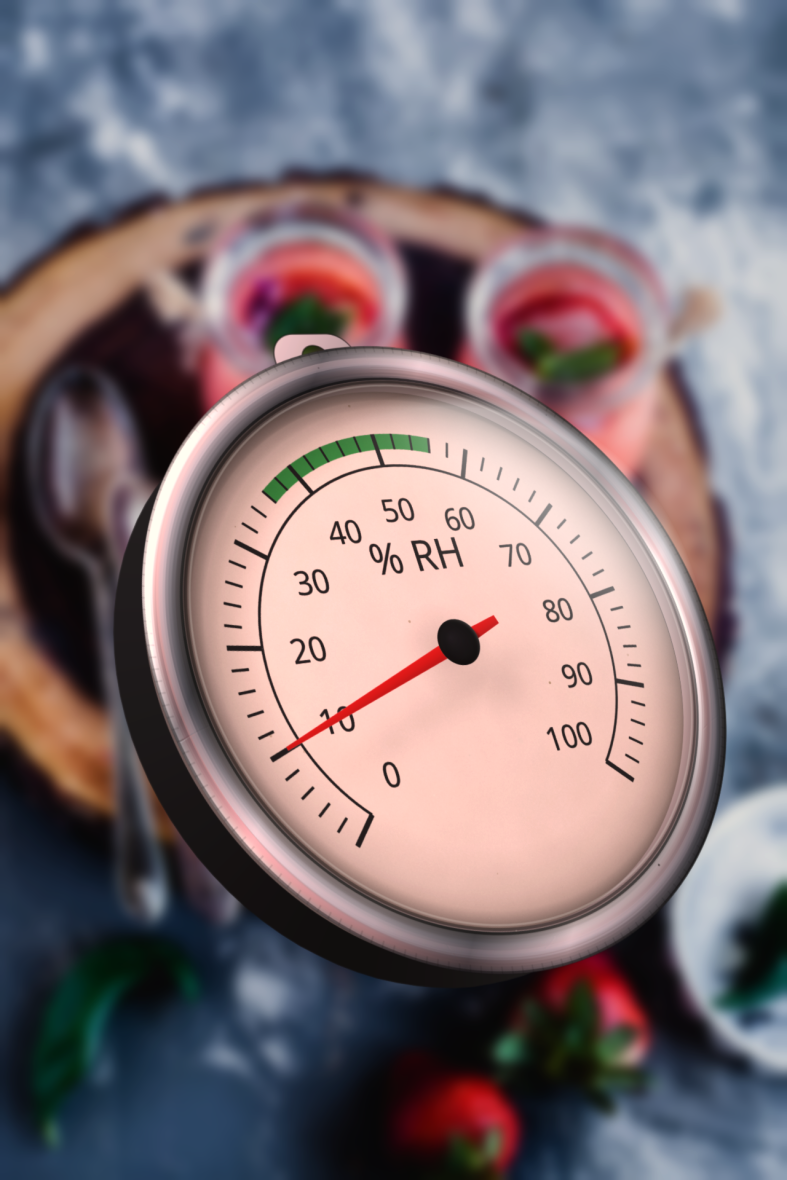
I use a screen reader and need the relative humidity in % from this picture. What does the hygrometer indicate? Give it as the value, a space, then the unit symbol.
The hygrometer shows 10 %
